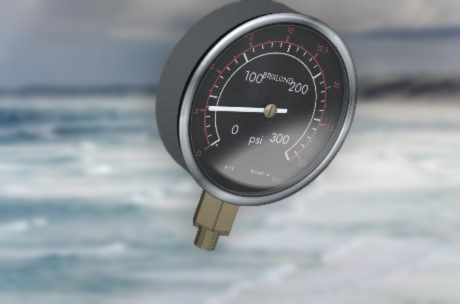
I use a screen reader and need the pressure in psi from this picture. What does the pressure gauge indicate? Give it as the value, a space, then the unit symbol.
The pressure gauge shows 40 psi
